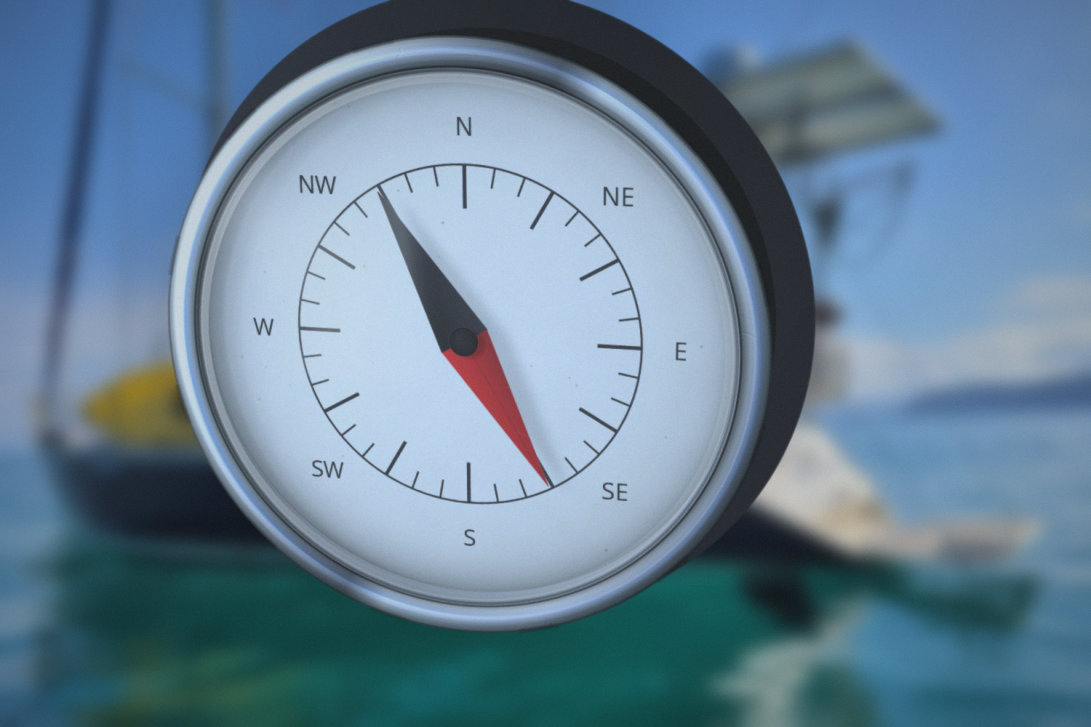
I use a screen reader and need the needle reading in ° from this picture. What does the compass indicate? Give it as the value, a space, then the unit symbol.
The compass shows 150 °
